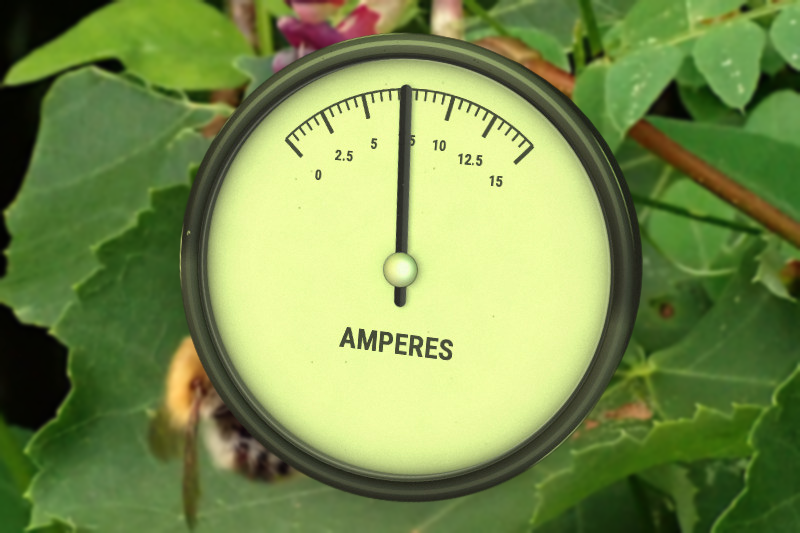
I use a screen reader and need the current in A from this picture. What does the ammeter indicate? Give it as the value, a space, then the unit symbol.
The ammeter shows 7.5 A
